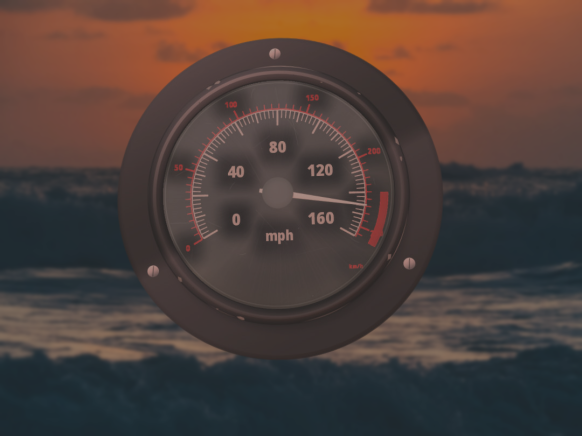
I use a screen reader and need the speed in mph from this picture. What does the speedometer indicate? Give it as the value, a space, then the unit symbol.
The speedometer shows 146 mph
